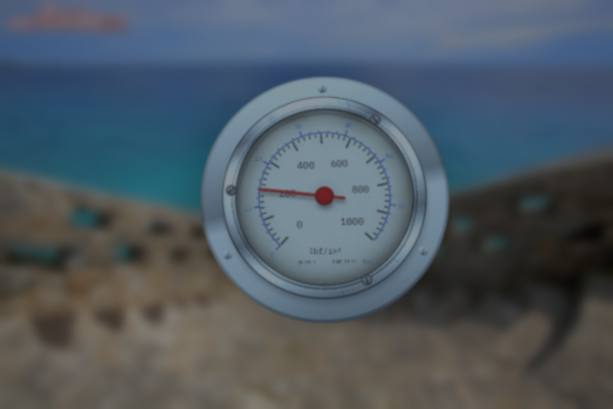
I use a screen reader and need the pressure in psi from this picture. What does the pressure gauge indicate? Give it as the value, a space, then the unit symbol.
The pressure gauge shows 200 psi
